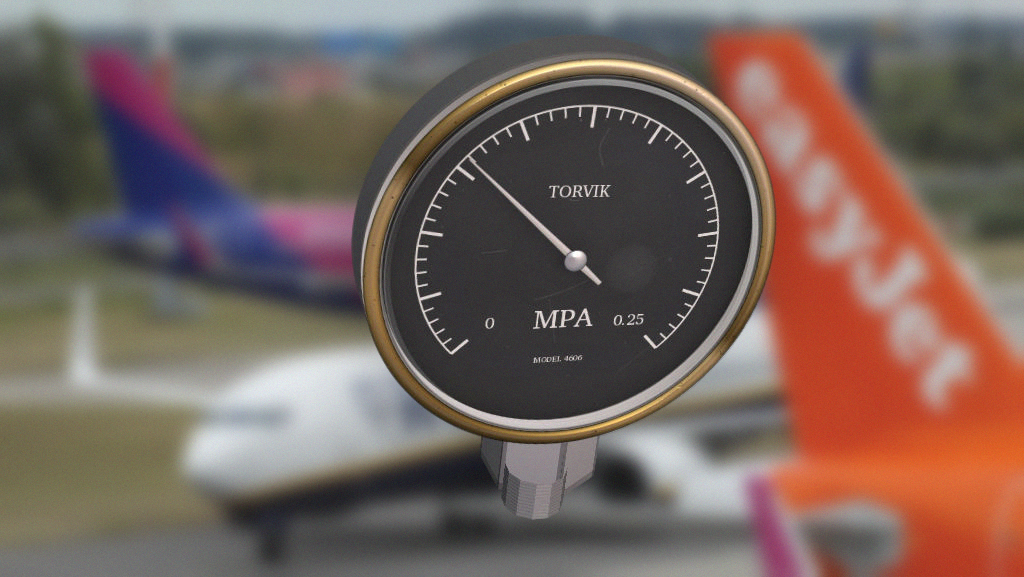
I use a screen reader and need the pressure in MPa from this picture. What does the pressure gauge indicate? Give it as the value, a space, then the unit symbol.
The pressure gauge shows 0.08 MPa
